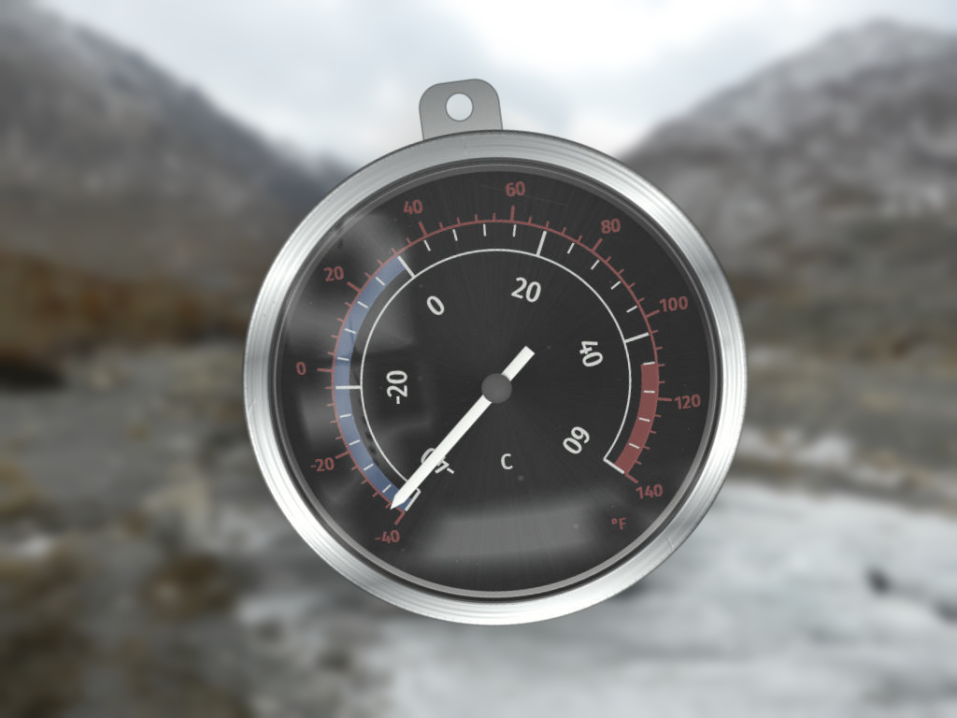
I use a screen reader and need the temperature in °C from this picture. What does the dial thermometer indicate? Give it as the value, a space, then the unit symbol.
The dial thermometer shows -38 °C
